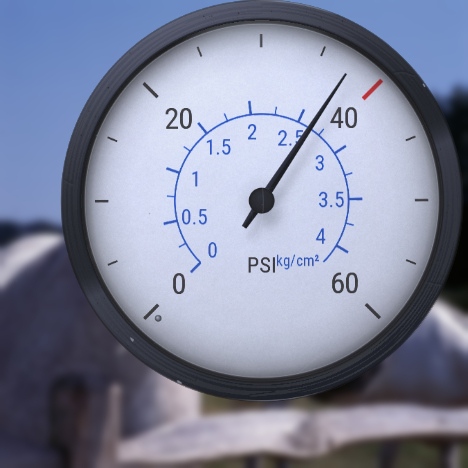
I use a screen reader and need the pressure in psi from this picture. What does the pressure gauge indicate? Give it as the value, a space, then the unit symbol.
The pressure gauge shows 37.5 psi
